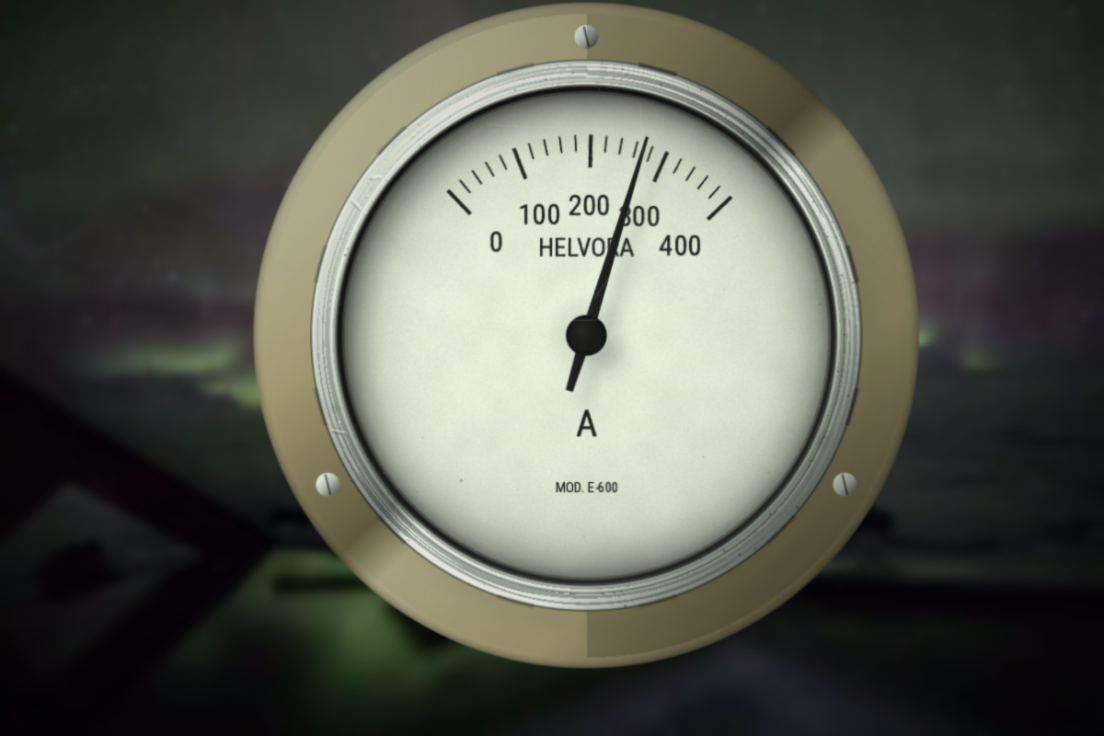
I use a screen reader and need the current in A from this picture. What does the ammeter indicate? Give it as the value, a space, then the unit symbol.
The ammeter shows 270 A
